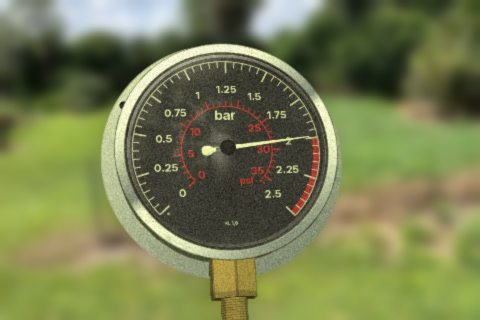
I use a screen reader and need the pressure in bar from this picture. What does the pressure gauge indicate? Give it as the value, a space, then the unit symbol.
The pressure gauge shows 2 bar
